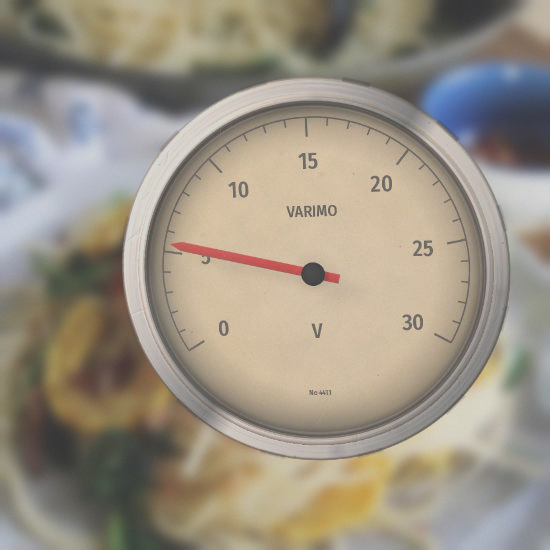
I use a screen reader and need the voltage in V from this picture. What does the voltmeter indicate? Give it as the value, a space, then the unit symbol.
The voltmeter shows 5.5 V
